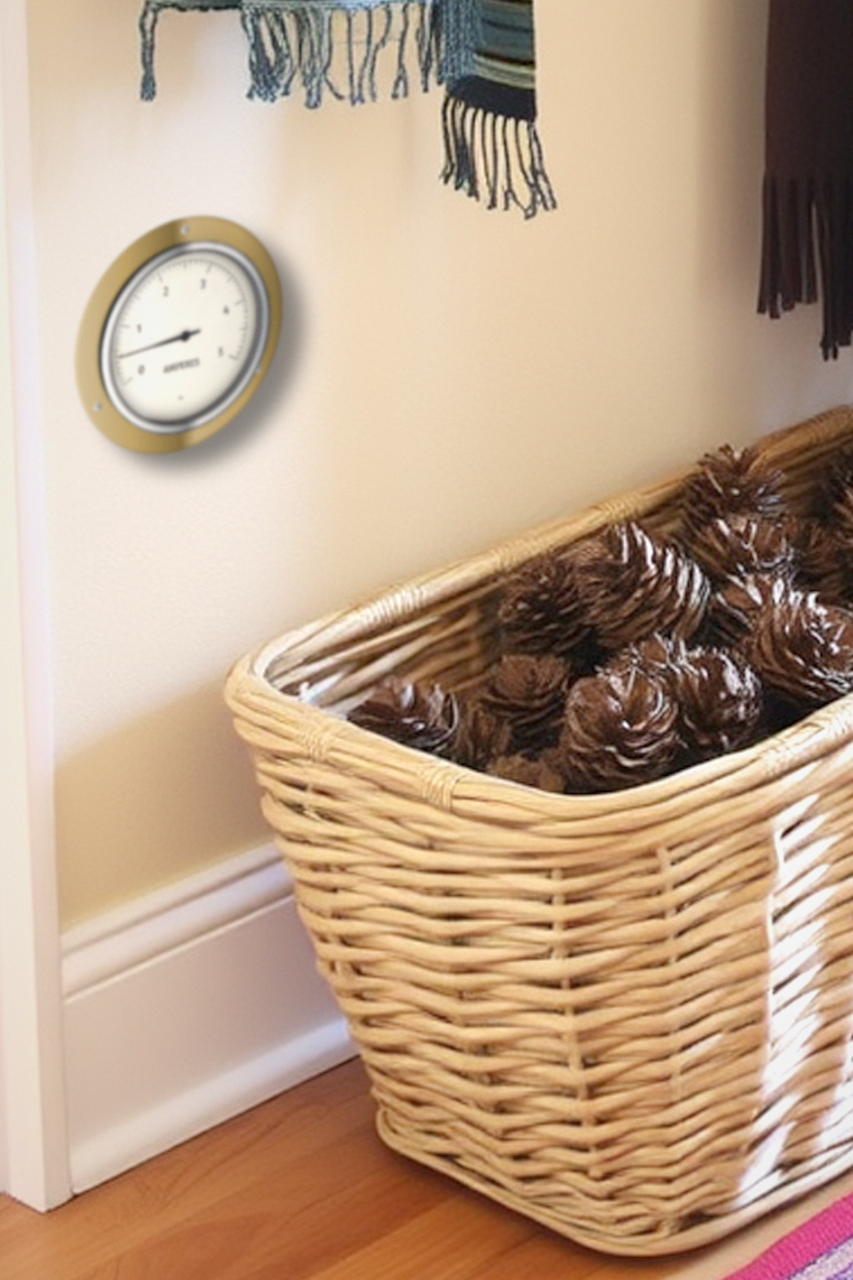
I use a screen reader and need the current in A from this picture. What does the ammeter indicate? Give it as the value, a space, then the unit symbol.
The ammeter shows 0.5 A
